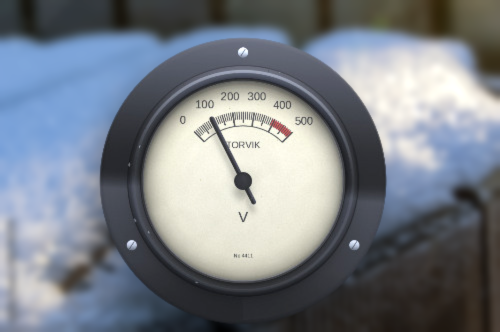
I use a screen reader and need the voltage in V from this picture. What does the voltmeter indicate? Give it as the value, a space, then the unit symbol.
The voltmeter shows 100 V
